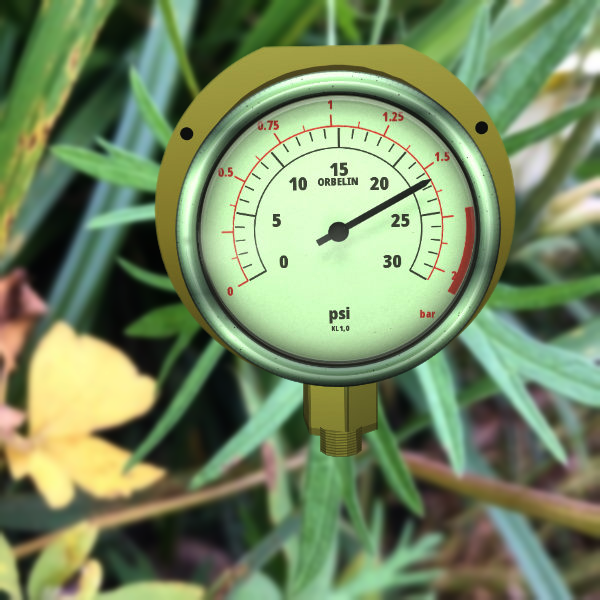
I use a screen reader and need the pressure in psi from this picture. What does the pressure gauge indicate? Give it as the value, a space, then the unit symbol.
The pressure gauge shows 22.5 psi
